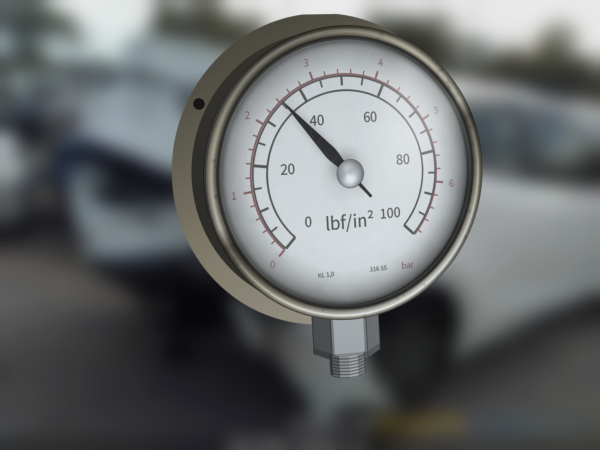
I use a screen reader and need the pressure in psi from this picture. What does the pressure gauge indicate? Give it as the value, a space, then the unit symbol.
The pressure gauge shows 35 psi
